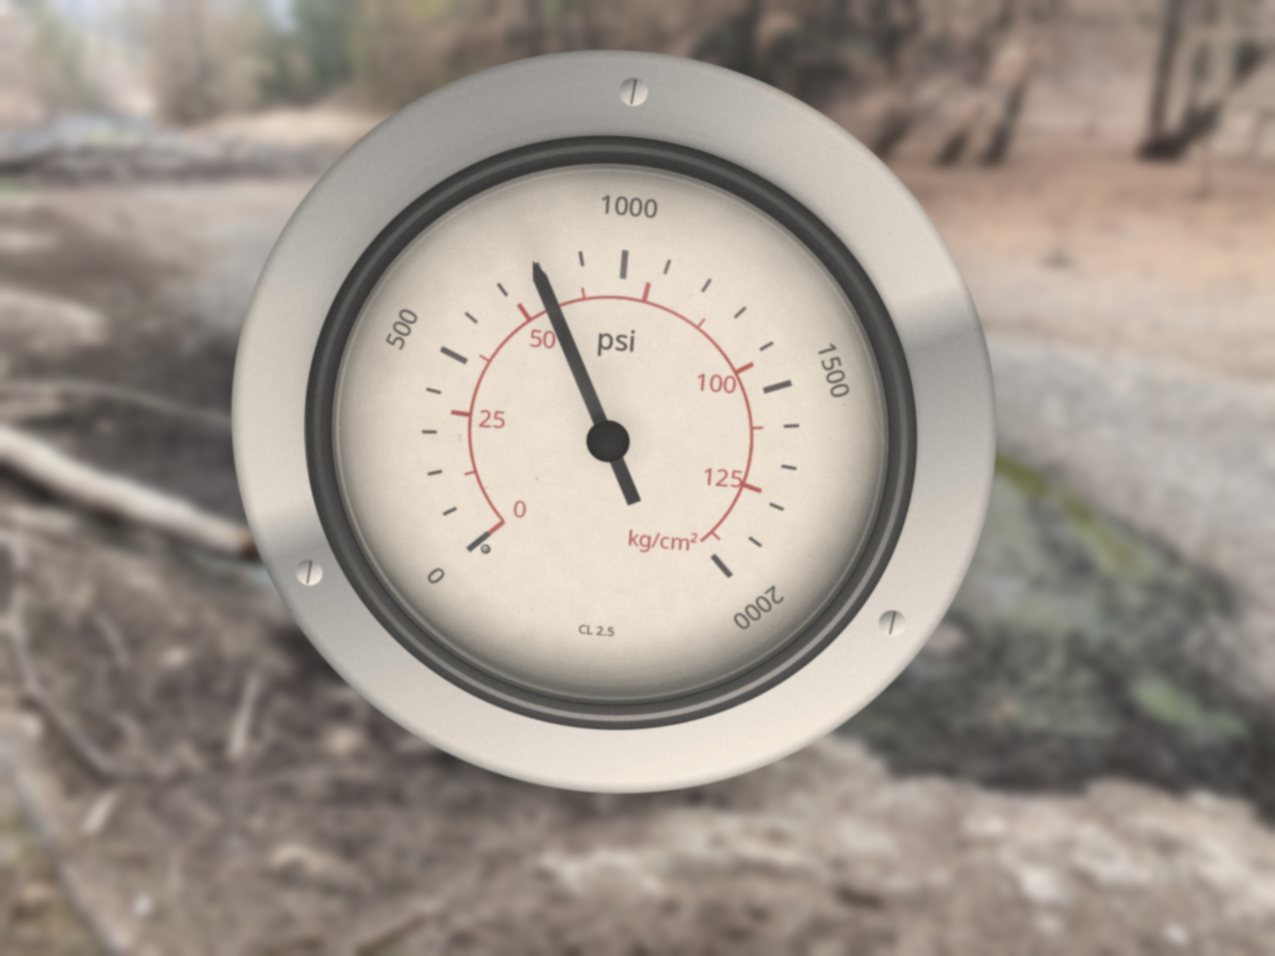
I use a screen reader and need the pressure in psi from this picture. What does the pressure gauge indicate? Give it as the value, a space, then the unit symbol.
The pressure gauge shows 800 psi
